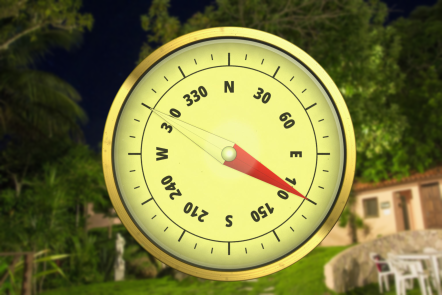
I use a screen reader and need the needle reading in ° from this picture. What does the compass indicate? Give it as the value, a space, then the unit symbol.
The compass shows 120 °
